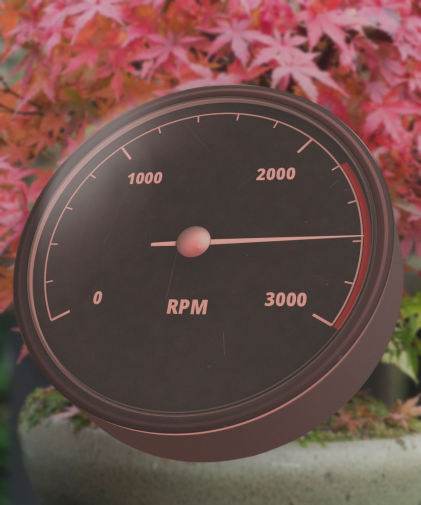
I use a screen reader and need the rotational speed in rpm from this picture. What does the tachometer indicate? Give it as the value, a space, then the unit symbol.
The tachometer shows 2600 rpm
